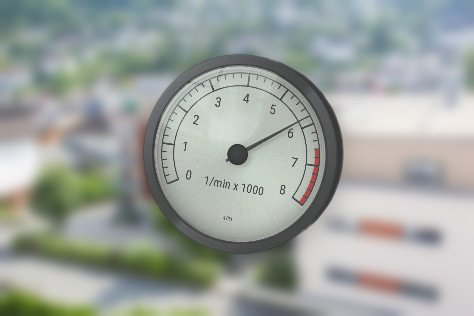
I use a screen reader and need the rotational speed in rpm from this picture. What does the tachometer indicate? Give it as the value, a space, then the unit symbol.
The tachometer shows 5800 rpm
